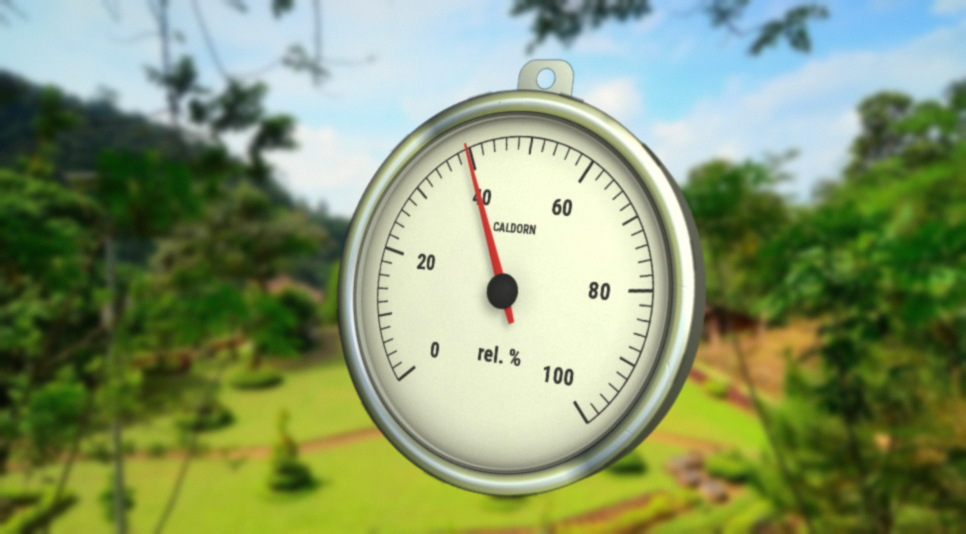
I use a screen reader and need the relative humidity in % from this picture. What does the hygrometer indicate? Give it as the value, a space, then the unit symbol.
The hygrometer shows 40 %
